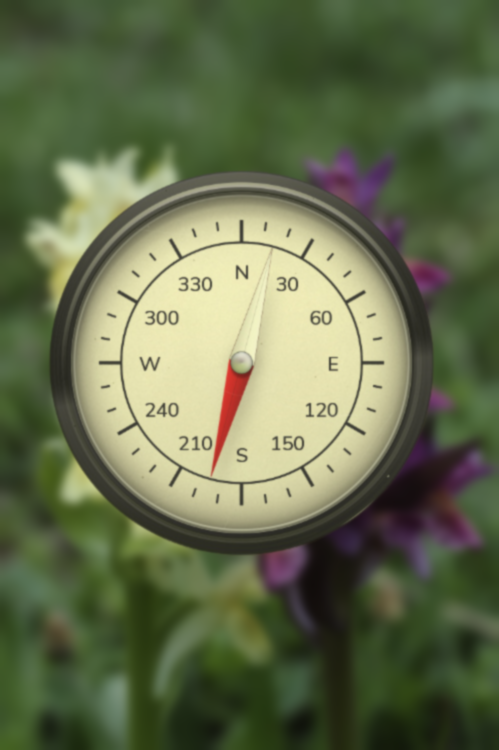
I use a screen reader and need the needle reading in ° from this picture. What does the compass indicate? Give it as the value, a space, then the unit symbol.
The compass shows 195 °
